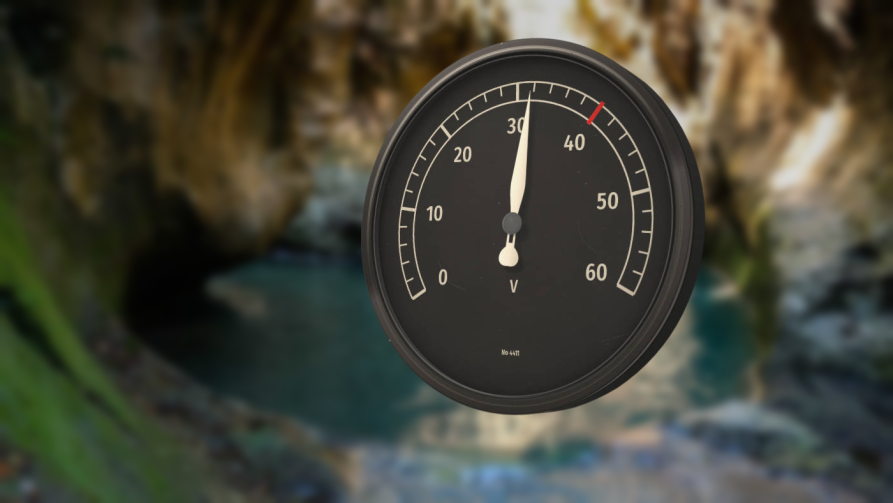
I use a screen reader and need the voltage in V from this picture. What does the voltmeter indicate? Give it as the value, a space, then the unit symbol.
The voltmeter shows 32 V
